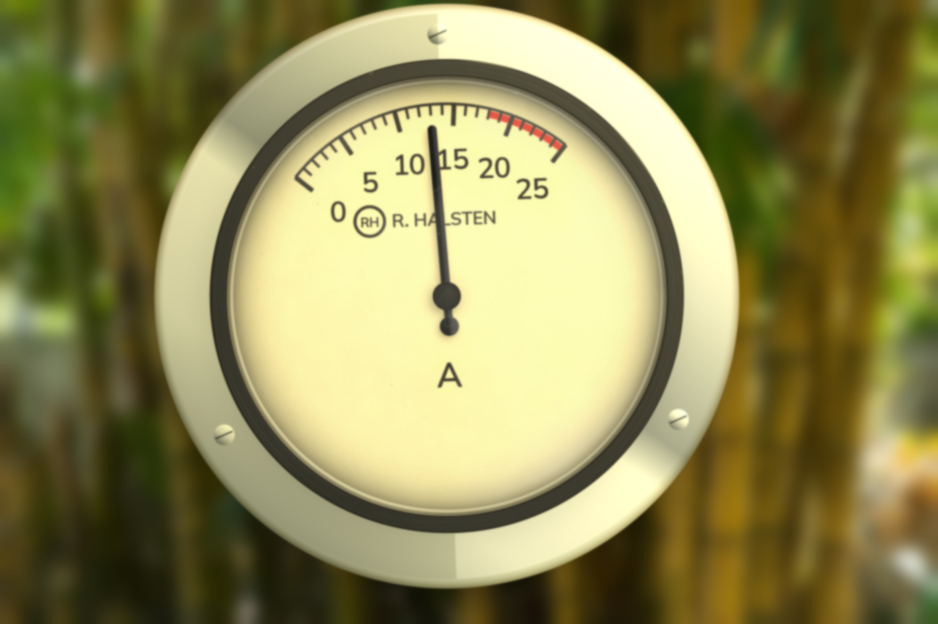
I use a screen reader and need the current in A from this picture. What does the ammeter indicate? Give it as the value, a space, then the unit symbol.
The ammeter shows 13 A
